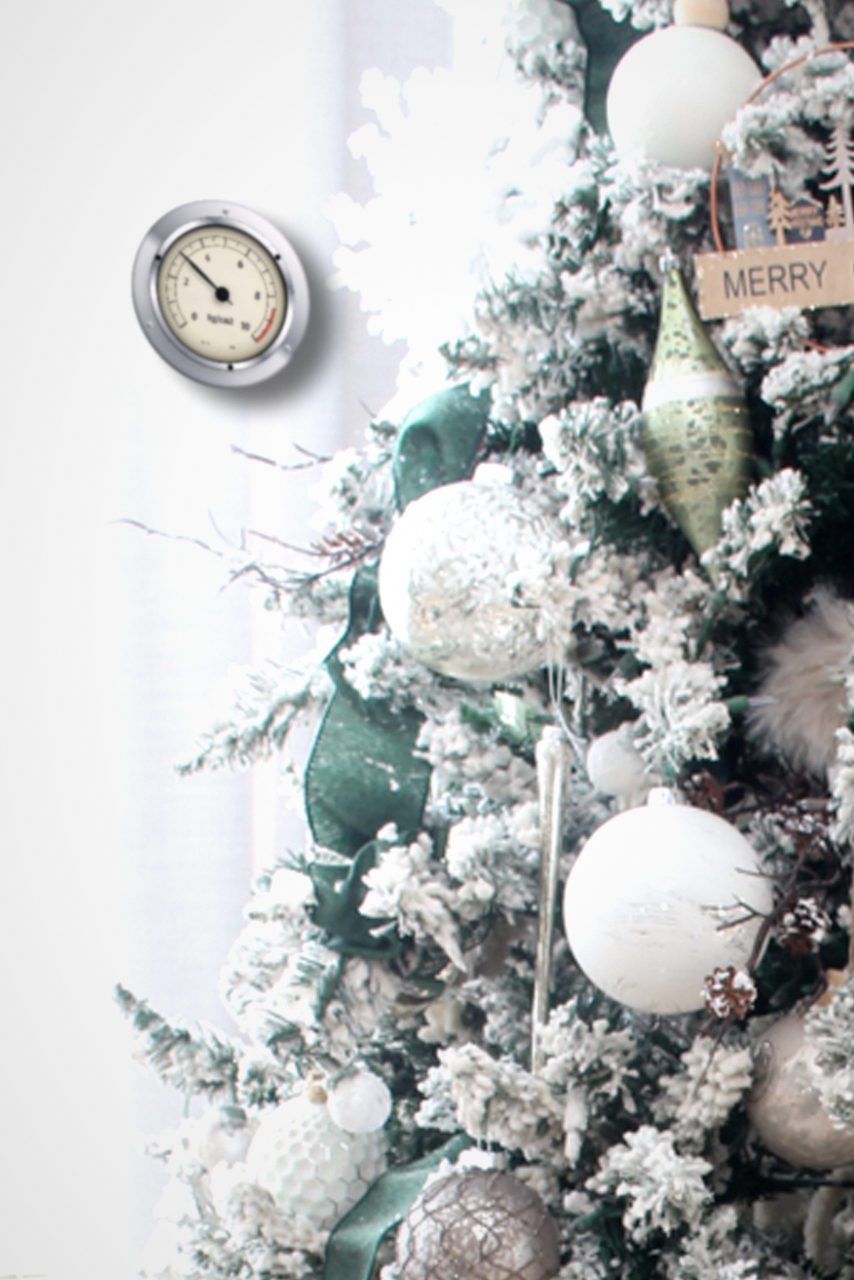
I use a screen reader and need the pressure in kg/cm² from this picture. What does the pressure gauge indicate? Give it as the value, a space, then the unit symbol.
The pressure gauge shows 3 kg/cm²
